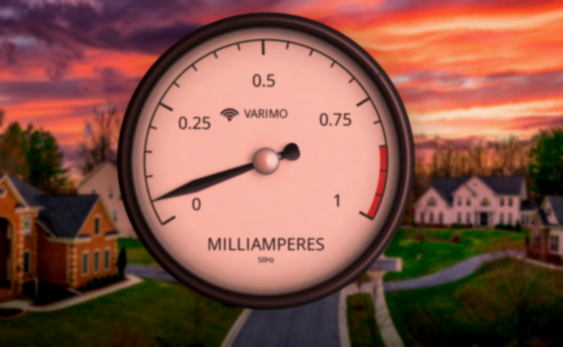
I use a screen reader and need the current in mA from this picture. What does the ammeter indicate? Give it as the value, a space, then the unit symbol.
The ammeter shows 0.05 mA
